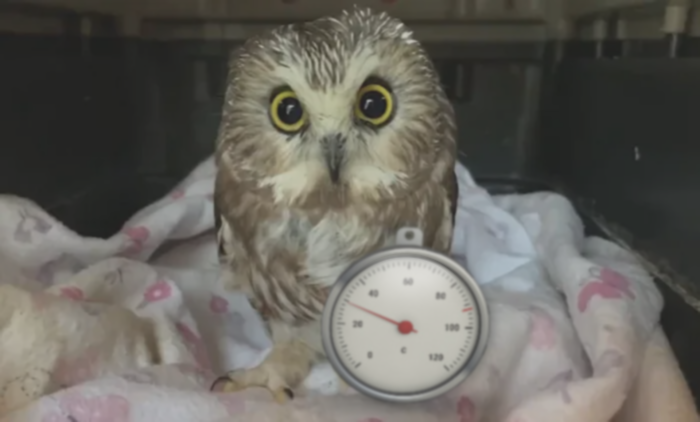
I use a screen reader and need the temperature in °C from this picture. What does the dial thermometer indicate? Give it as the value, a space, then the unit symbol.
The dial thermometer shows 30 °C
